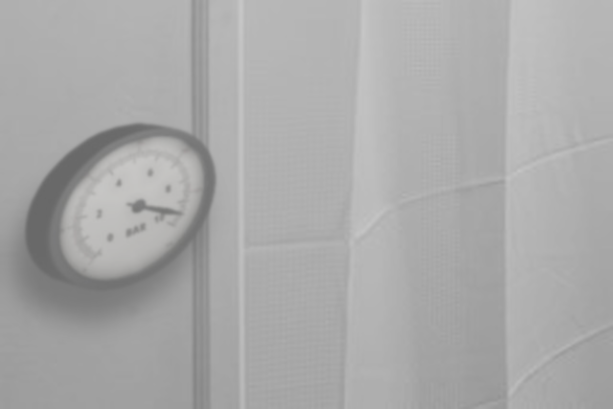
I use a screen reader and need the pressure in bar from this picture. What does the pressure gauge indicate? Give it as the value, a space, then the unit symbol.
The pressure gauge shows 9.5 bar
